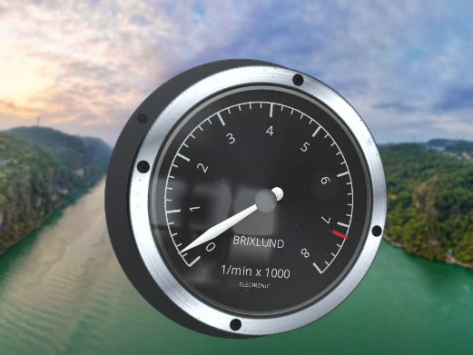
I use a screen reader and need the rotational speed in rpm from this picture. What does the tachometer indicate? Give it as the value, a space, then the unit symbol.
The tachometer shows 300 rpm
